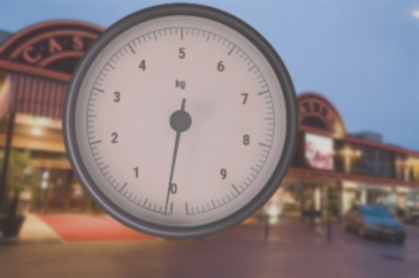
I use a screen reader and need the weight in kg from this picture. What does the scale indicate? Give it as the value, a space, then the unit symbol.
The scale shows 0.1 kg
